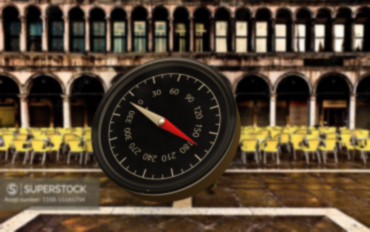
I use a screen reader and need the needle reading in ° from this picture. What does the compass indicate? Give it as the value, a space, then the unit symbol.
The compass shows 170 °
